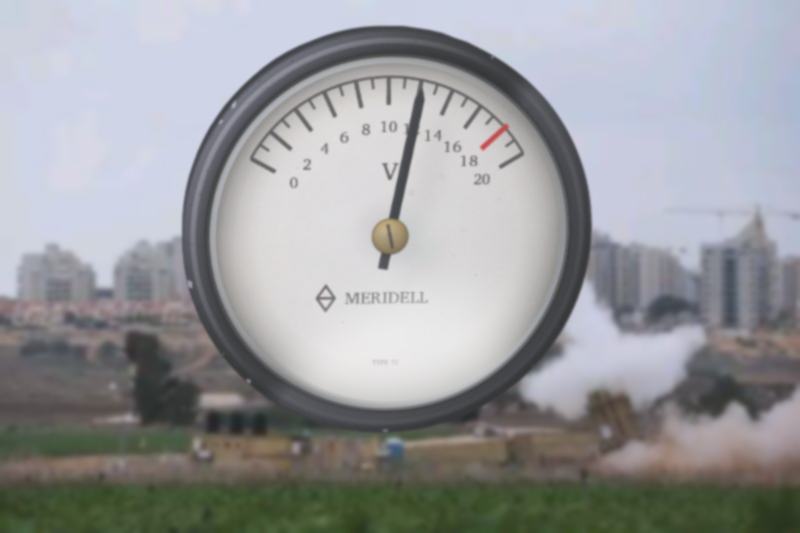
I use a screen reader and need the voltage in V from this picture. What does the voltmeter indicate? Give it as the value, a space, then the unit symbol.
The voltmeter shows 12 V
